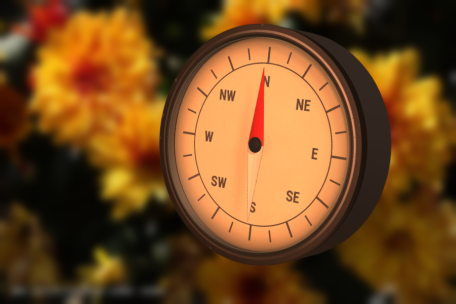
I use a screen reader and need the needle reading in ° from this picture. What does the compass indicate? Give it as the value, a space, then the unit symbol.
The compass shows 0 °
